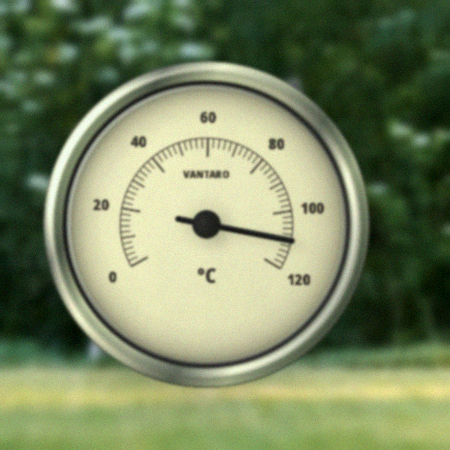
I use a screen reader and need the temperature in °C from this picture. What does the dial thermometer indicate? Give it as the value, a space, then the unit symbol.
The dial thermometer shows 110 °C
